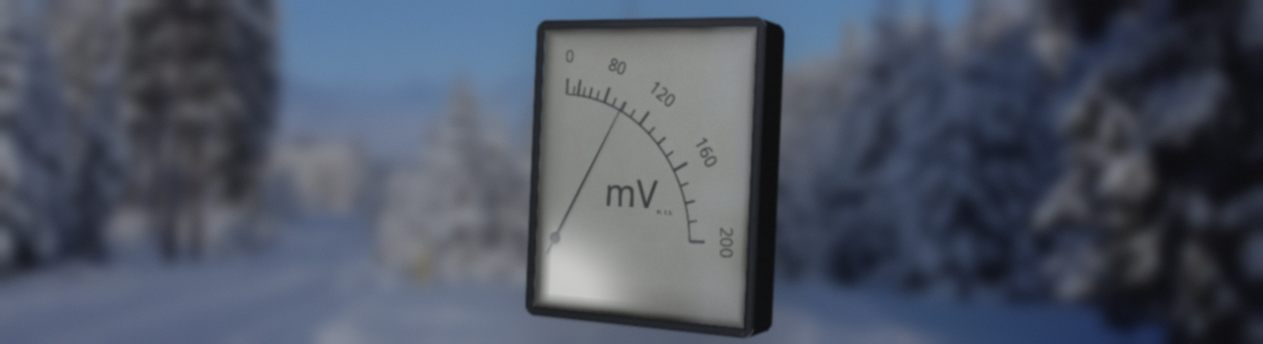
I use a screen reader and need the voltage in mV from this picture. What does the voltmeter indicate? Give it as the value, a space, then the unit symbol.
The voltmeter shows 100 mV
